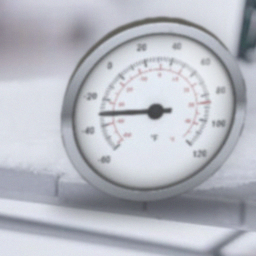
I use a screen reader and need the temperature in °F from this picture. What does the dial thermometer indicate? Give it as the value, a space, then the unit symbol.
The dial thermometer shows -30 °F
